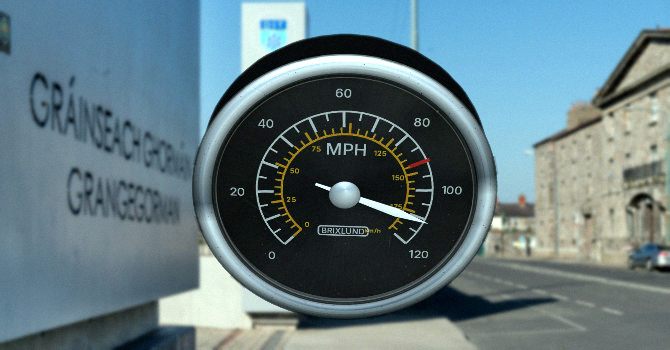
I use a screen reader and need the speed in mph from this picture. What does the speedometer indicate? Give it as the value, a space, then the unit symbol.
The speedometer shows 110 mph
